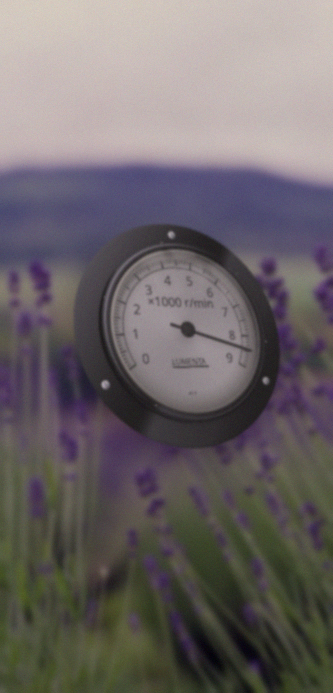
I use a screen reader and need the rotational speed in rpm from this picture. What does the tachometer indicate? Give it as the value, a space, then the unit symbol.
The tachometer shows 8500 rpm
